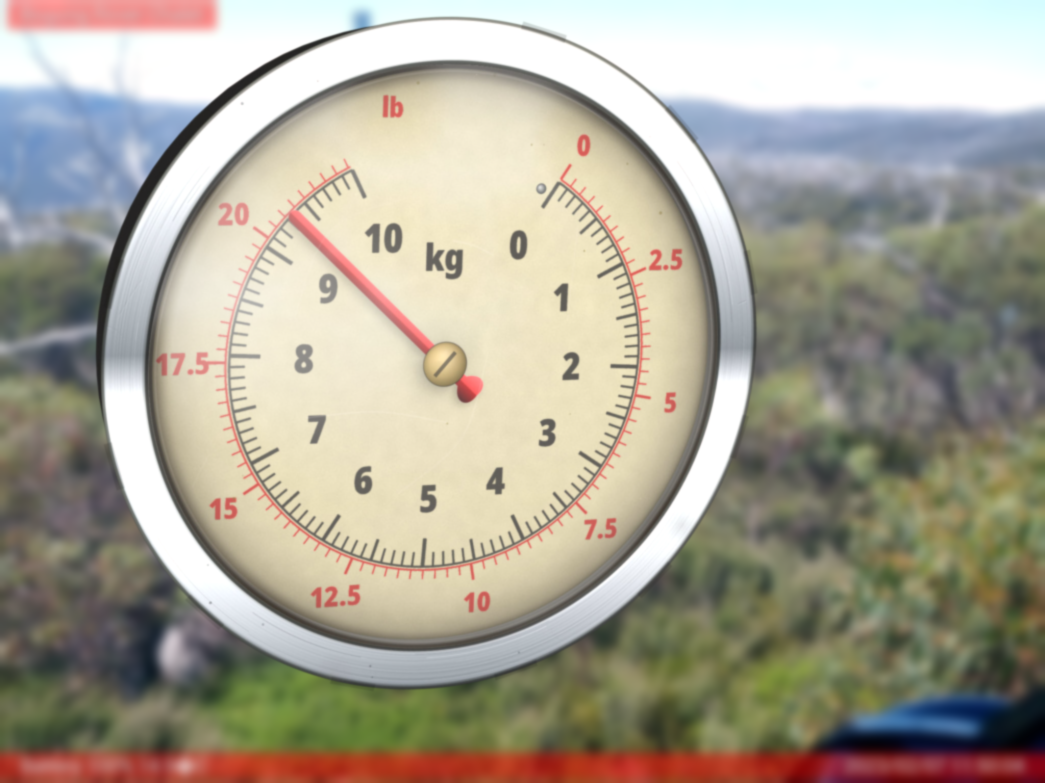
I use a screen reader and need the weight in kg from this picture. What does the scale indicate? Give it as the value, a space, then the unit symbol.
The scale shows 9.35 kg
